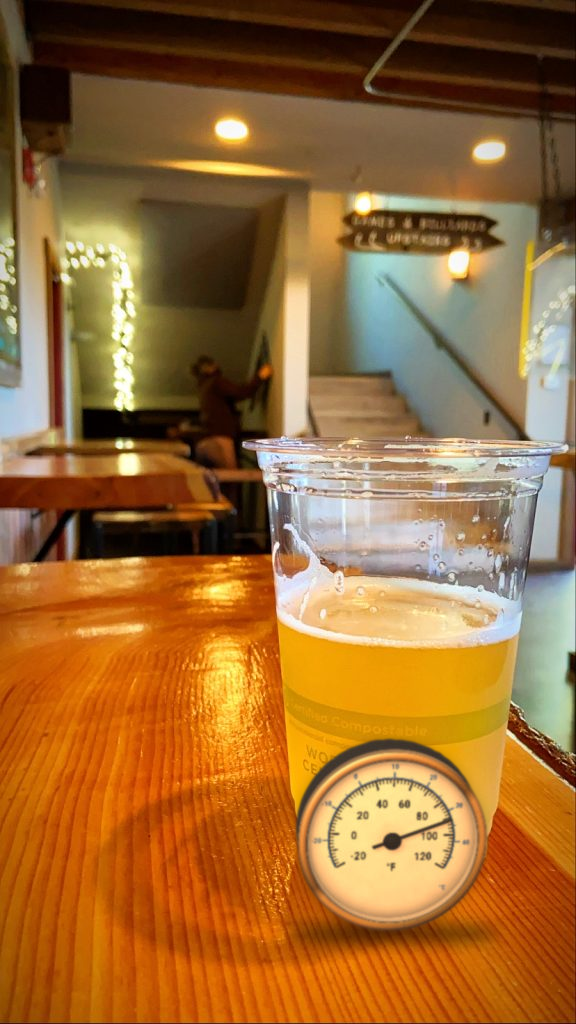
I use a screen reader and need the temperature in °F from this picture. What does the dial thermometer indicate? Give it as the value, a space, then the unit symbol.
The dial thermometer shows 90 °F
